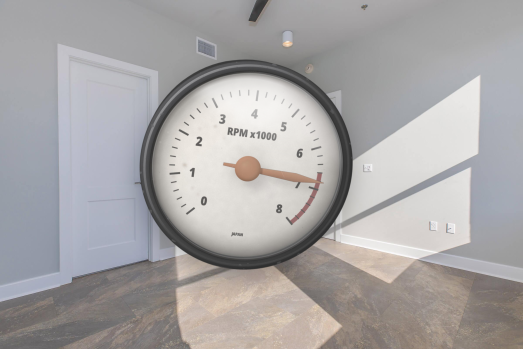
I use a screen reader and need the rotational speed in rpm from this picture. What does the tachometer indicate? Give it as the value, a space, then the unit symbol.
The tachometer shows 6800 rpm
